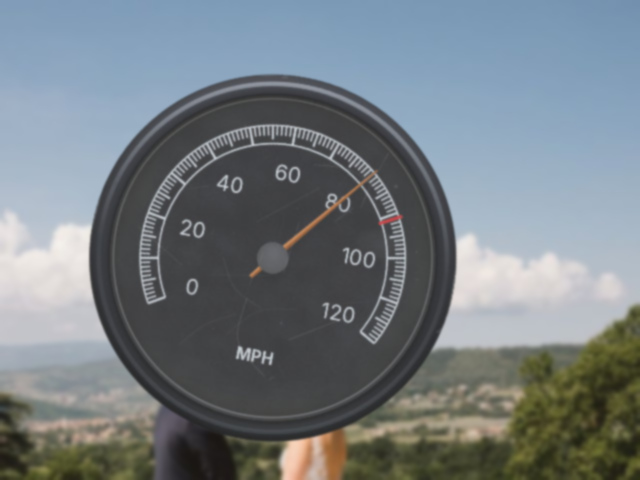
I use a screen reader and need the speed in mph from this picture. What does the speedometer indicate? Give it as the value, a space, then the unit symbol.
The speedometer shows 80 mph
